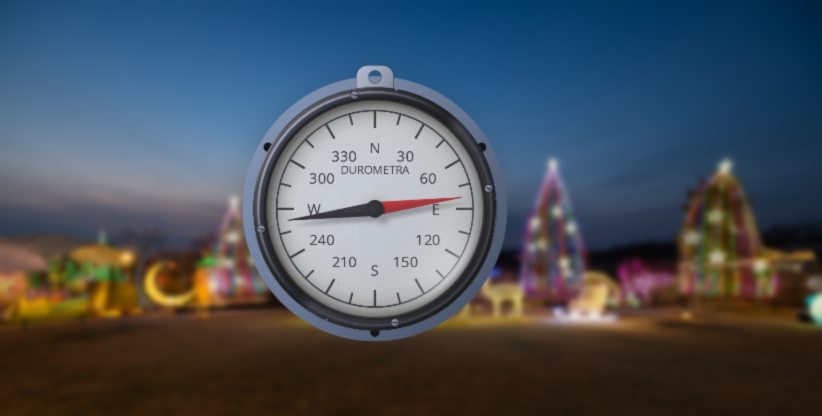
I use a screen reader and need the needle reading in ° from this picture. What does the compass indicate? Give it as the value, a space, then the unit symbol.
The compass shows 82.5 °
